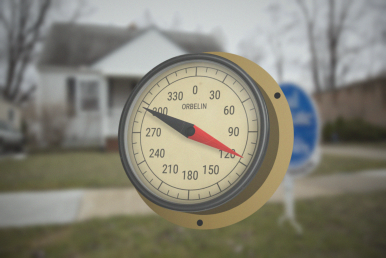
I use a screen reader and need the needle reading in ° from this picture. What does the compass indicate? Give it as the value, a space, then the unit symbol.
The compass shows 115 °
